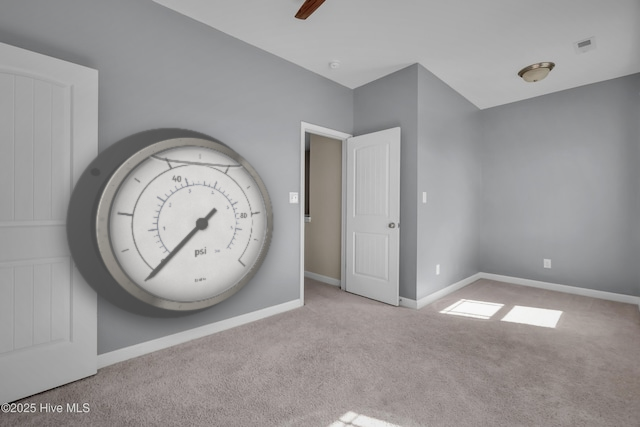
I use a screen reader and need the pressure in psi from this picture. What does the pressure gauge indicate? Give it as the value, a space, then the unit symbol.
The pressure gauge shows 0 psi
